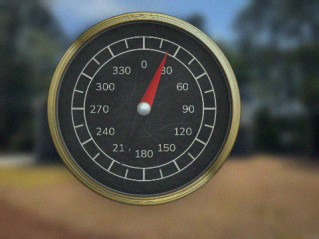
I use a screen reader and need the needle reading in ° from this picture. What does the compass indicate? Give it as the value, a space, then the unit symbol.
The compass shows 22.5 °
